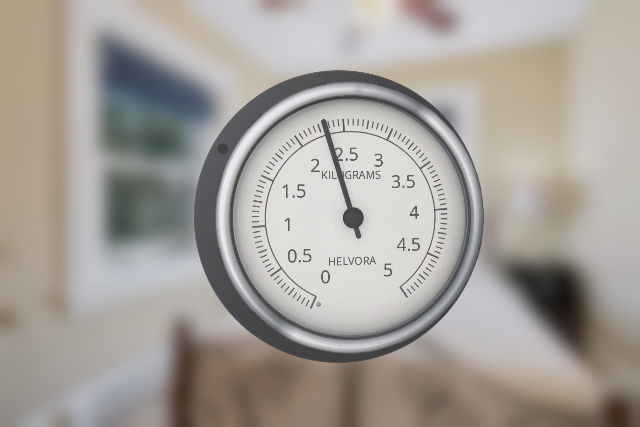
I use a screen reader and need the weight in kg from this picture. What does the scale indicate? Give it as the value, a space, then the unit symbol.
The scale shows 2.3 kg
